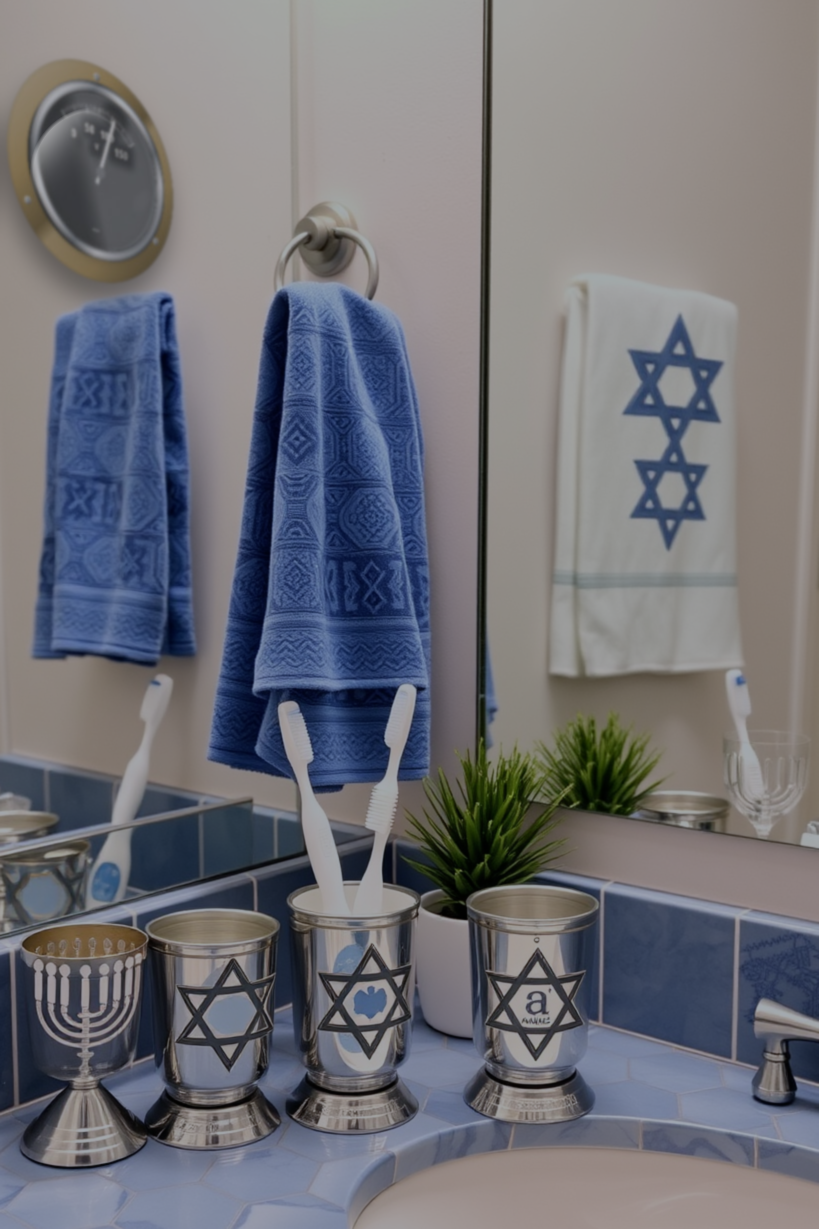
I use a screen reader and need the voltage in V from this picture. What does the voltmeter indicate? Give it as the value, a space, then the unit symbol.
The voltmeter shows 100 V
